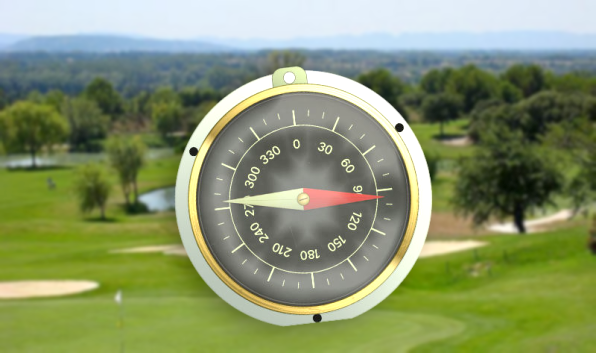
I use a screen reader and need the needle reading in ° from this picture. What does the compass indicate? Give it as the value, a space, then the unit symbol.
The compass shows 95 °
